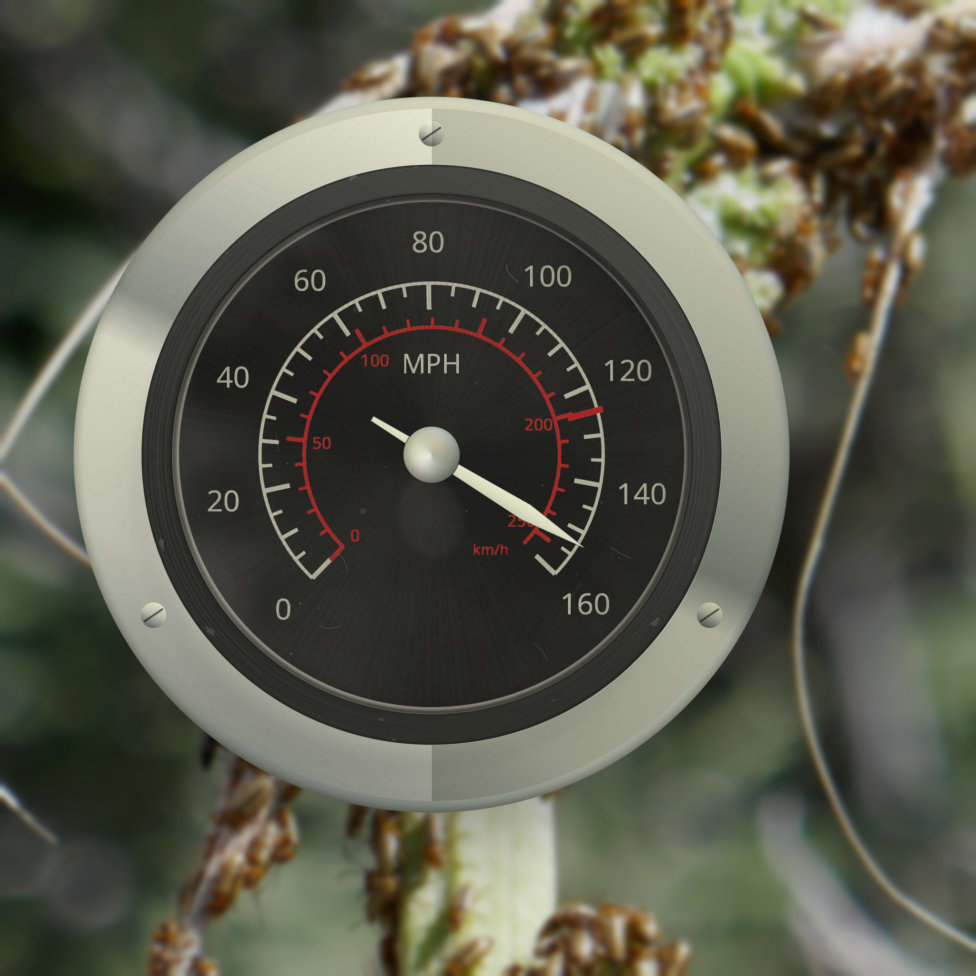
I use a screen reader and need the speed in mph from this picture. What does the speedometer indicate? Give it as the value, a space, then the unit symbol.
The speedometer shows 152.5 mph
